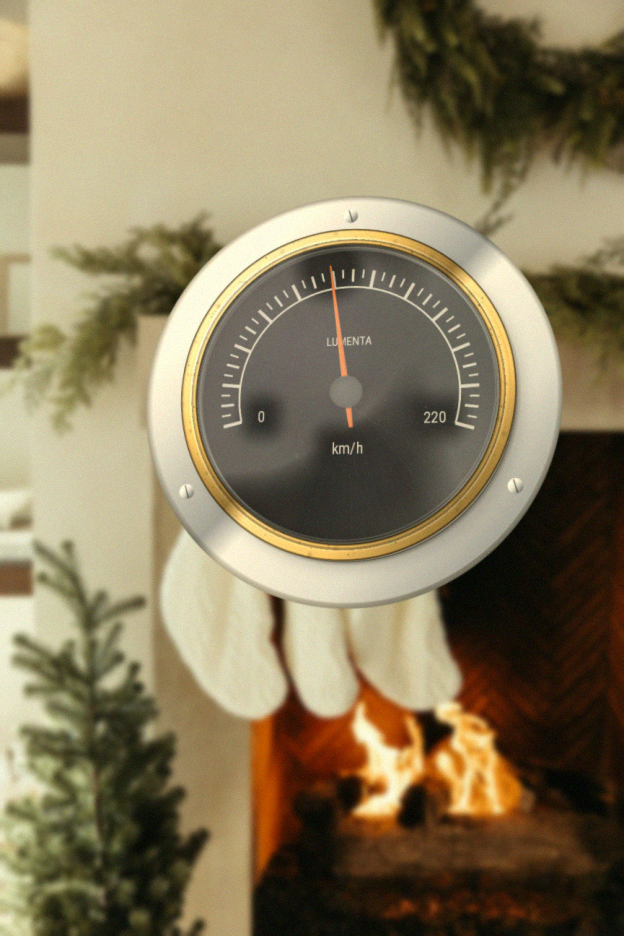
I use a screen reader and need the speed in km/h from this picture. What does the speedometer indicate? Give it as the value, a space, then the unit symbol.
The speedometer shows 100 km/h
